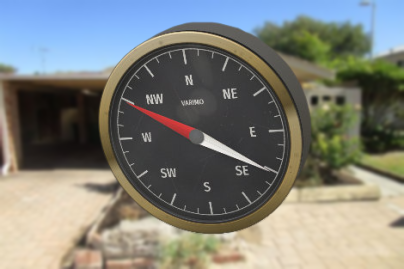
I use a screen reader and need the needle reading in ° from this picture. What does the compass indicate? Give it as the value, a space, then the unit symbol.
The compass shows 300 °
